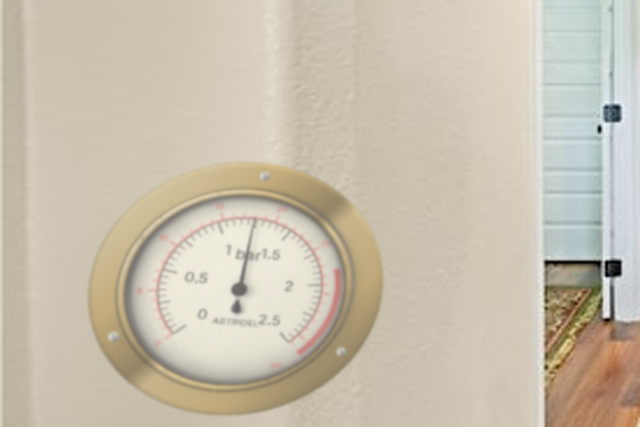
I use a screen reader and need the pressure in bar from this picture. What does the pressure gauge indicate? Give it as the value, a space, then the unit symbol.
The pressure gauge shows 1.25 bar
